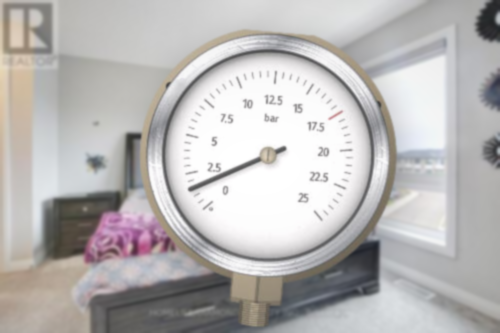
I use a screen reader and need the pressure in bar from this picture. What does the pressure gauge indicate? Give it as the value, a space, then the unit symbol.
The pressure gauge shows 1.5 bar
